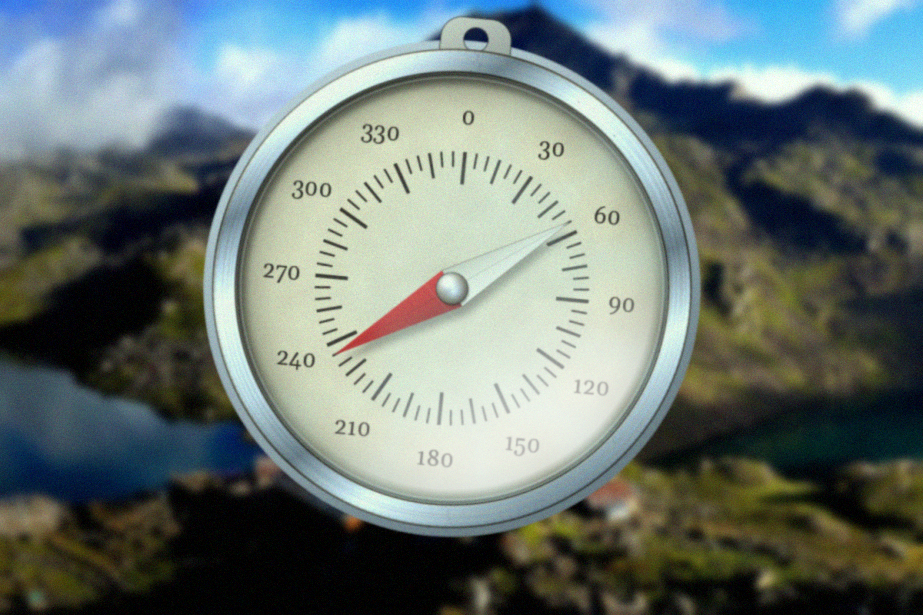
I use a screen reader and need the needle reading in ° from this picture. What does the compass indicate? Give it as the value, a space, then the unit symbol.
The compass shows 235 °
